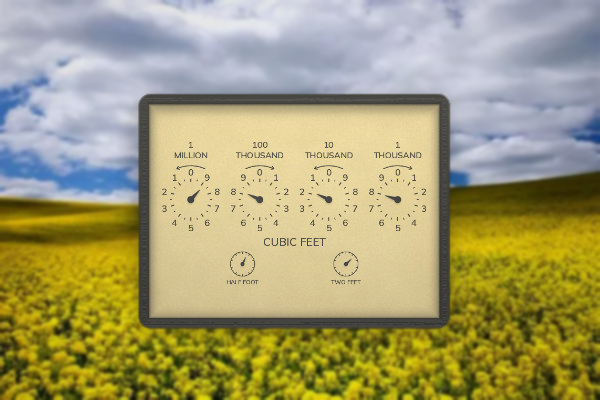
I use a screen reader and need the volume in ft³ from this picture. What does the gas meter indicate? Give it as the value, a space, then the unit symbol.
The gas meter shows 881800 ft³
